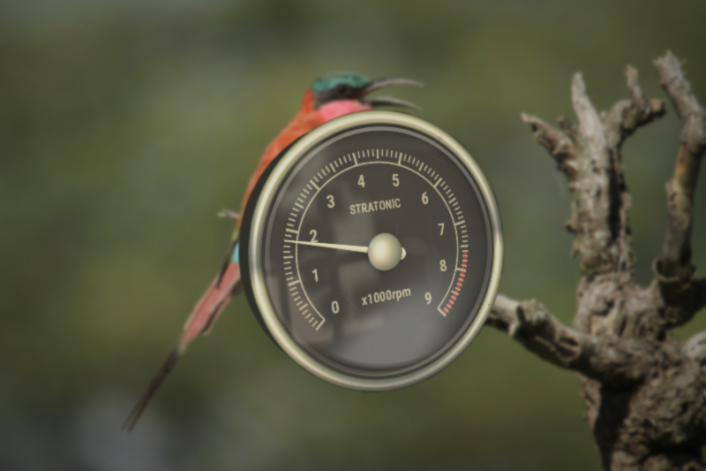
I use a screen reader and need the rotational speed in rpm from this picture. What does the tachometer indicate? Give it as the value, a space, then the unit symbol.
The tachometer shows 1800 rpm
